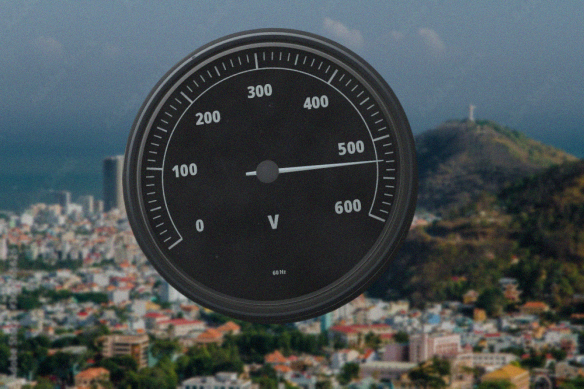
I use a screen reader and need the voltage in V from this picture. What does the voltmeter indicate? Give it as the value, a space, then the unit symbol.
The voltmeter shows 530 V
